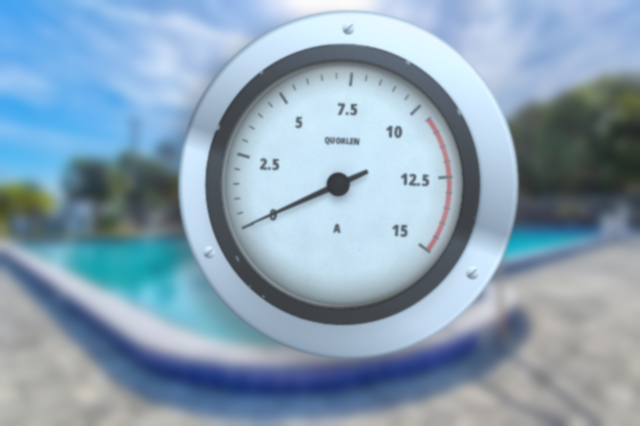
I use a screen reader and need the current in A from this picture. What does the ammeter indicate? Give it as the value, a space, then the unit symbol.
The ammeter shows 0 A
